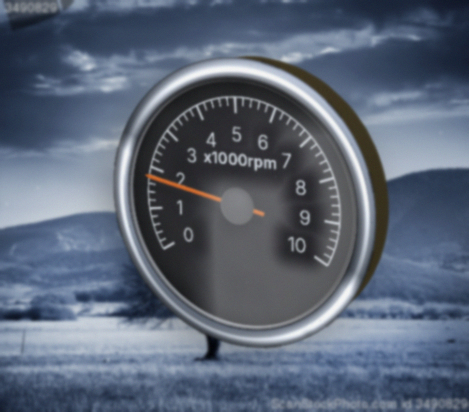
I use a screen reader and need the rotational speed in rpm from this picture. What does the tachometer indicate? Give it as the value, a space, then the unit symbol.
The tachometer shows 1800 rpm
